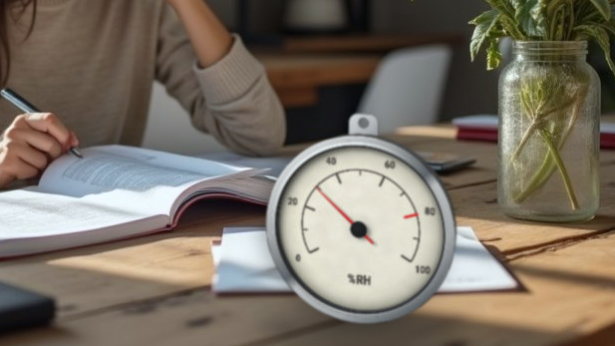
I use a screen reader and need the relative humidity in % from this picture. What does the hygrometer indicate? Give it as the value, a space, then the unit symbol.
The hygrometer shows 30 %
